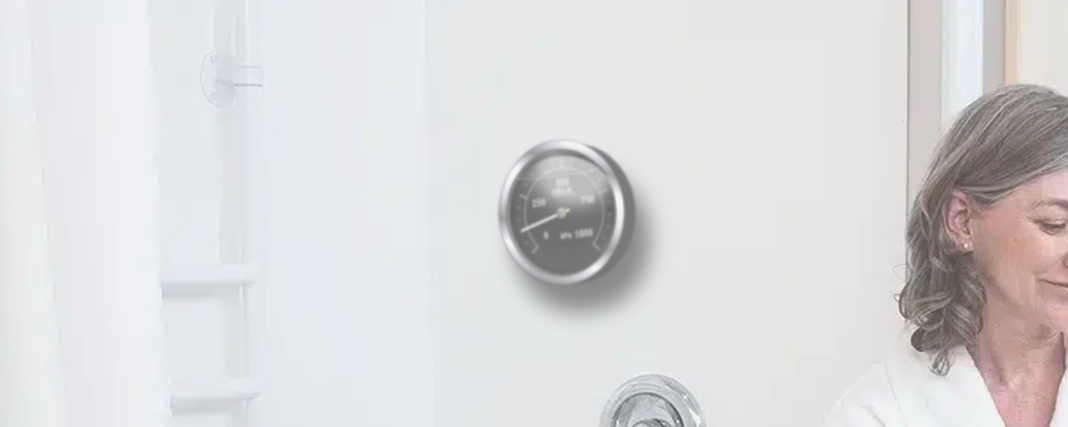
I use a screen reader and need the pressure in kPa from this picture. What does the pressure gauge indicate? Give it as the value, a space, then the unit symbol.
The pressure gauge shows 100 kPa
